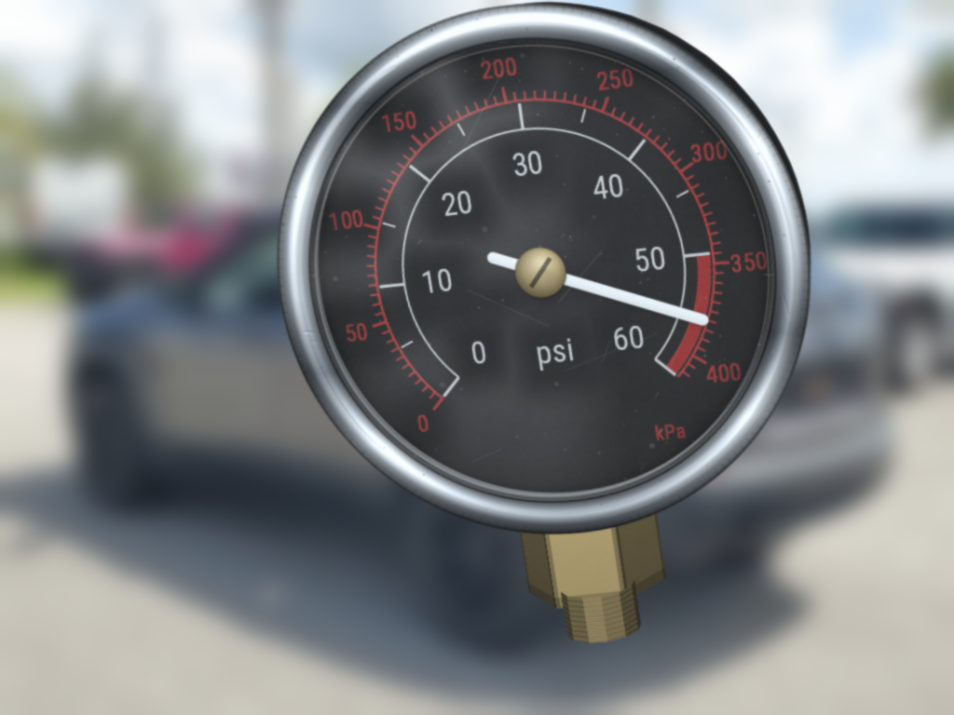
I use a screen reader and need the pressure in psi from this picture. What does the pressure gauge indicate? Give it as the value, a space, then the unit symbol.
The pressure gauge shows 55 psi
